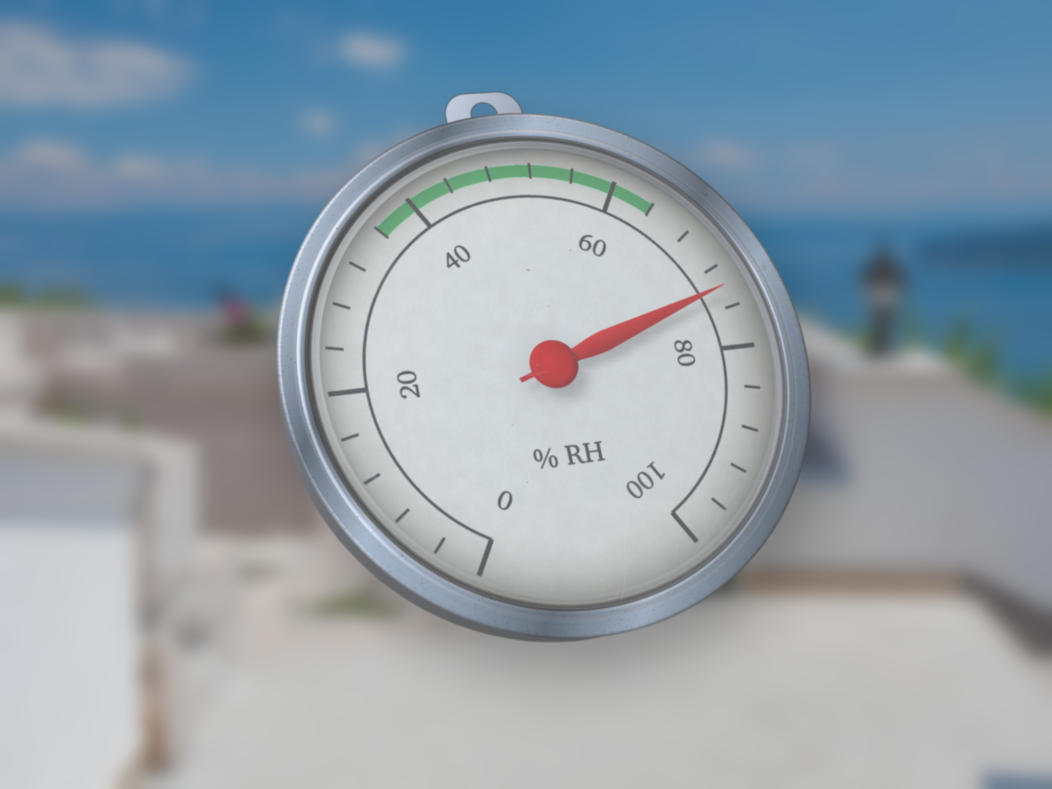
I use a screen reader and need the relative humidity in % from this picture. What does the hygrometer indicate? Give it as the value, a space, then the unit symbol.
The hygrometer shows 74 %
